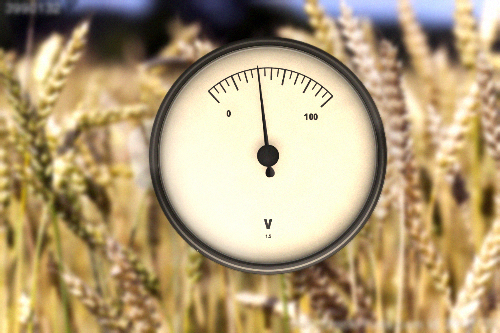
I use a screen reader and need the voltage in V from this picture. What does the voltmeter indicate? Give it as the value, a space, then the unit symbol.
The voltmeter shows 40 V
